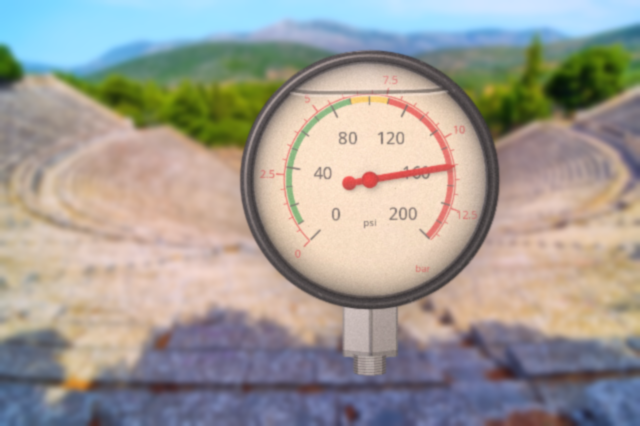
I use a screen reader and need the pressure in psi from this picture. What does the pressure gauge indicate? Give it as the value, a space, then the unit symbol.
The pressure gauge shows 160 psi
